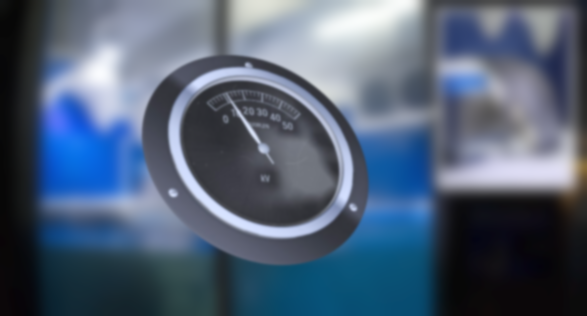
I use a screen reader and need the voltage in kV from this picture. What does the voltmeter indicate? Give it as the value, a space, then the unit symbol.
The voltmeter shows 10 kV
